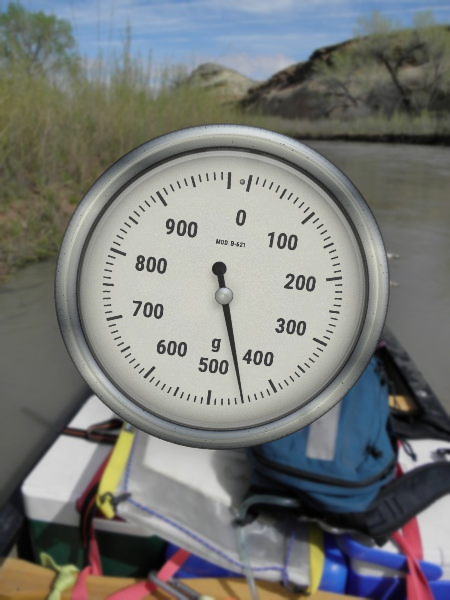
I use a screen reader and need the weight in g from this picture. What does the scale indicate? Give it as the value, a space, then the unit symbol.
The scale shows 450 g
